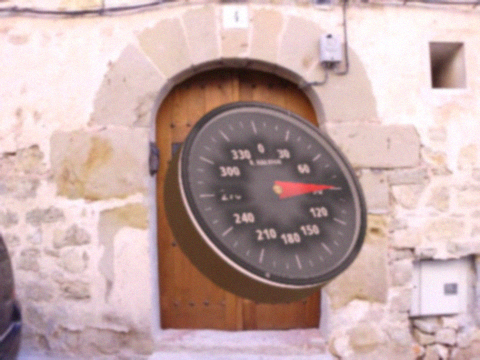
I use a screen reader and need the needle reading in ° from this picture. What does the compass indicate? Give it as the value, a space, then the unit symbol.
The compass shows 90 °
